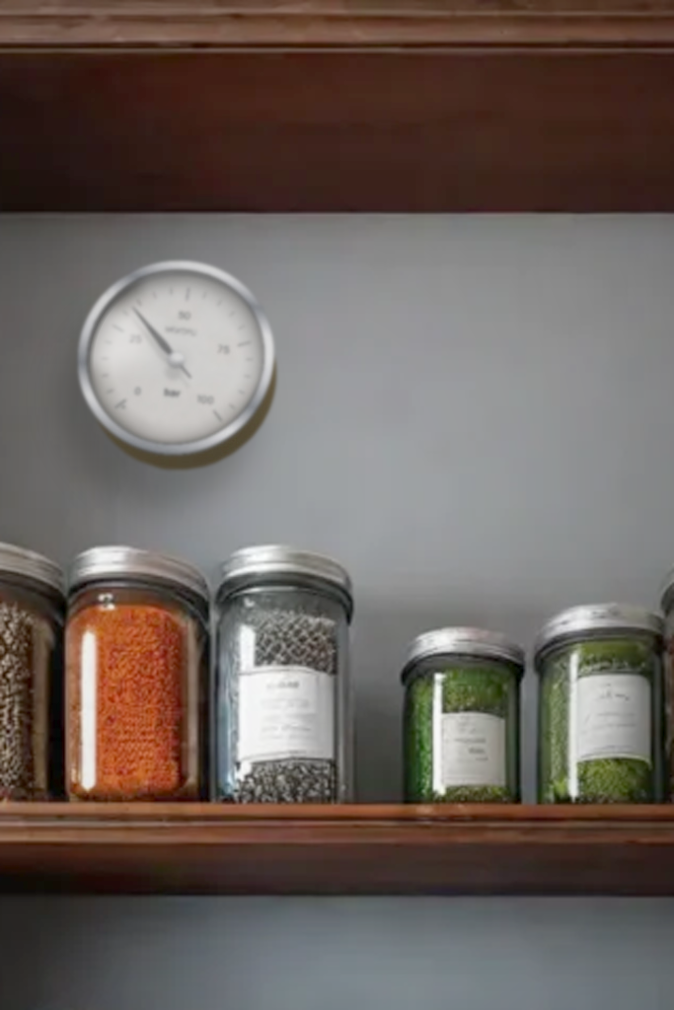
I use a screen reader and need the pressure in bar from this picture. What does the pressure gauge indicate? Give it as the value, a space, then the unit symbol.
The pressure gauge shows 32.5 bar
